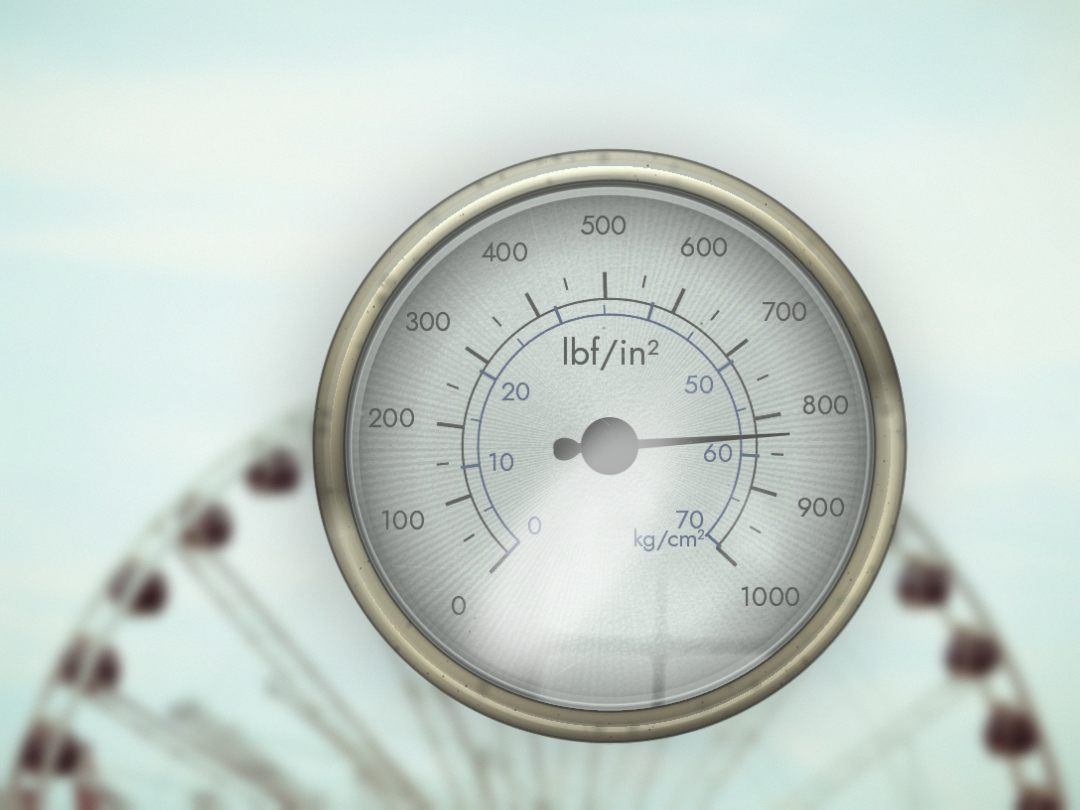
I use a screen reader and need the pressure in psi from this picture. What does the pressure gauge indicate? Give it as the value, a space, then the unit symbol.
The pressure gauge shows 825 psi
